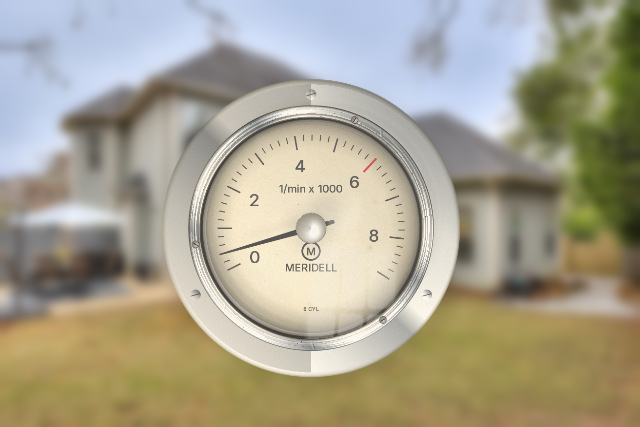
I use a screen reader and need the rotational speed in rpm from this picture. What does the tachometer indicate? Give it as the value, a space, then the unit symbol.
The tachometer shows 400 rpm
